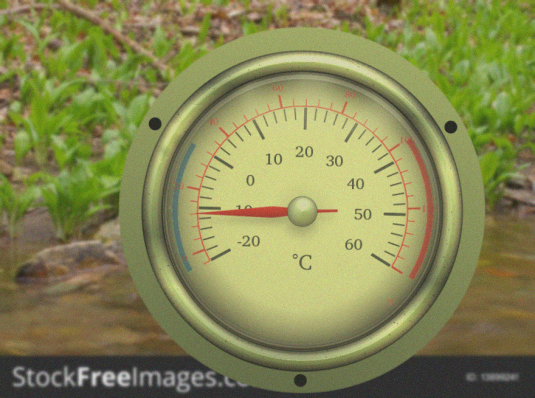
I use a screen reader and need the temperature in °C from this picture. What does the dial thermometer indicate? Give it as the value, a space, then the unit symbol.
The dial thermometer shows -11 °C
